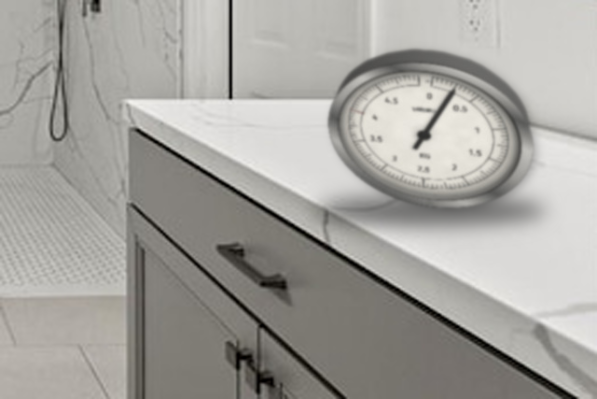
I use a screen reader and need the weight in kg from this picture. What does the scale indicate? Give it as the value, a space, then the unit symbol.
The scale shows 0.25 kg
